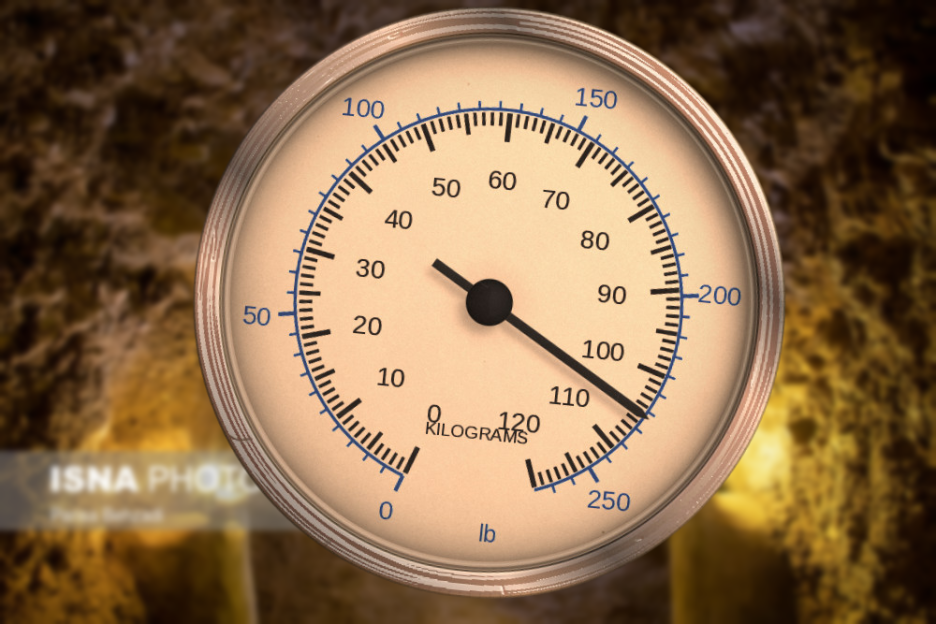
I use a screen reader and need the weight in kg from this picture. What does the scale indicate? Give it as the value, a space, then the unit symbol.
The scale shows 105 kg
